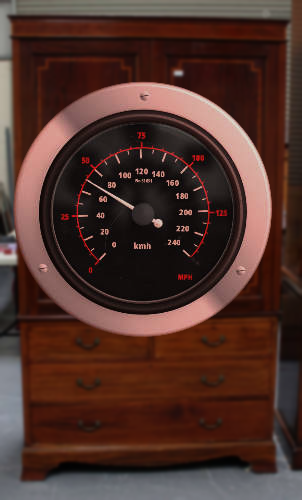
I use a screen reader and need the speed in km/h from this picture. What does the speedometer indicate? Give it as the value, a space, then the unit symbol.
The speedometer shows 70 km/h
